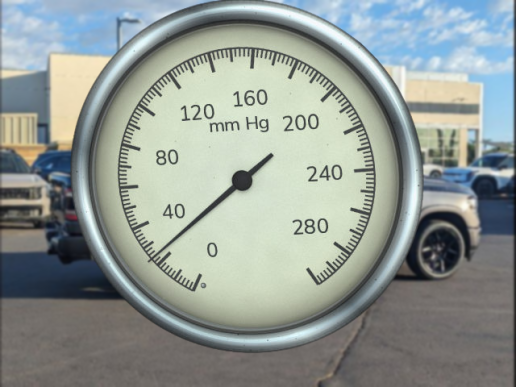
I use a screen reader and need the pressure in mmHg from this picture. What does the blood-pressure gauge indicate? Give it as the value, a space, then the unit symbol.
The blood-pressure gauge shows 24 mmHg
